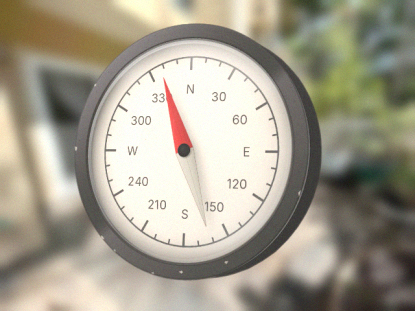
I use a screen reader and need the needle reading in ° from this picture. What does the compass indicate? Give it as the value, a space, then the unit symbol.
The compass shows 340 °
